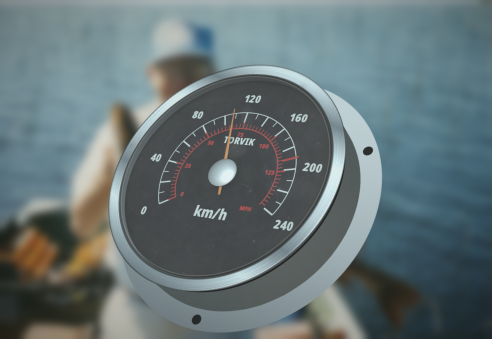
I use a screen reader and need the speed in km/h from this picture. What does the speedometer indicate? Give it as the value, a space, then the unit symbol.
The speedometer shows 110 km/h
